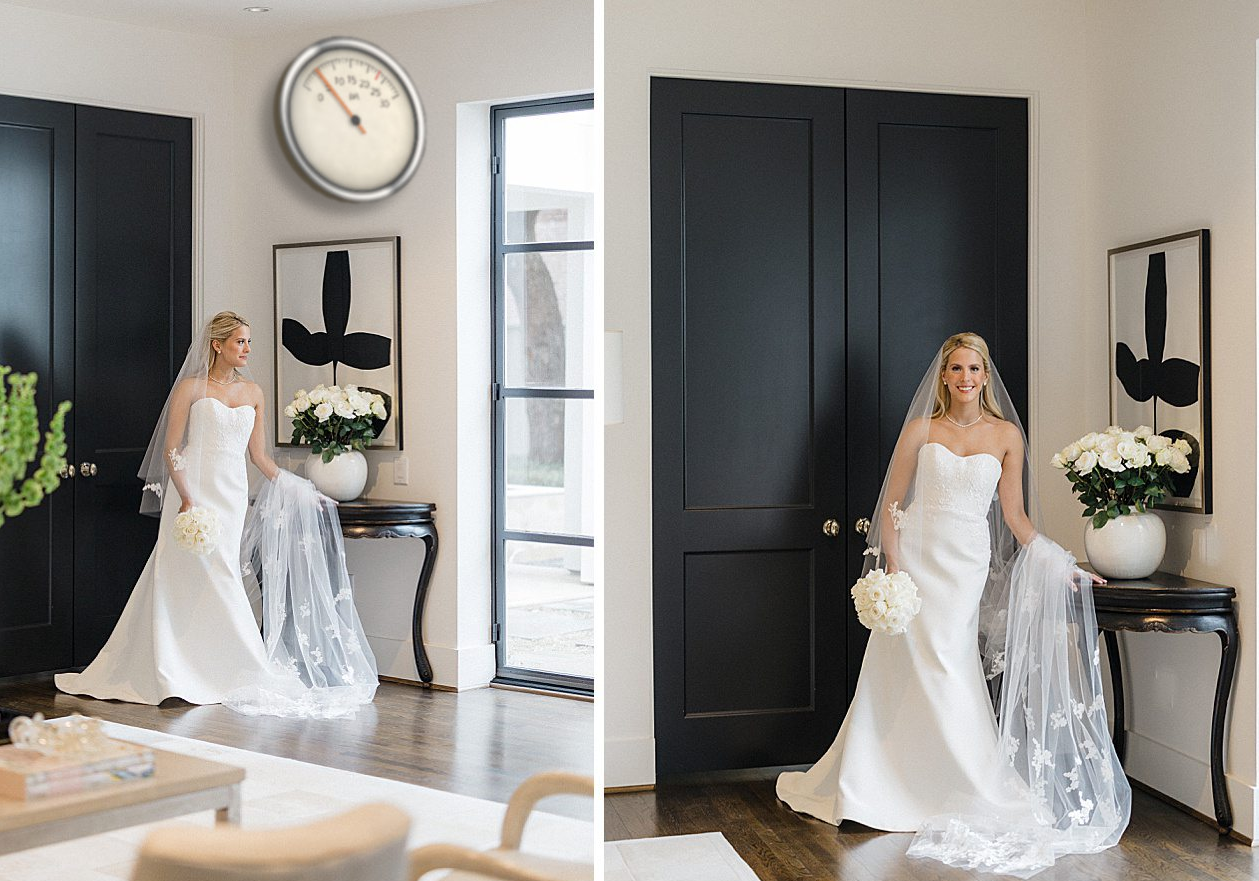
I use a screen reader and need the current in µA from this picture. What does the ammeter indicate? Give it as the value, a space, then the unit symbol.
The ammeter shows 5 µA
